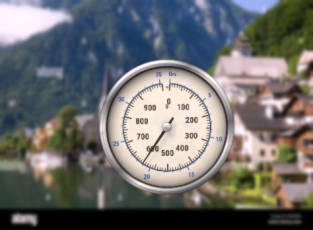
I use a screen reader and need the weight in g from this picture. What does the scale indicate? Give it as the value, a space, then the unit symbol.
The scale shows 600 g
